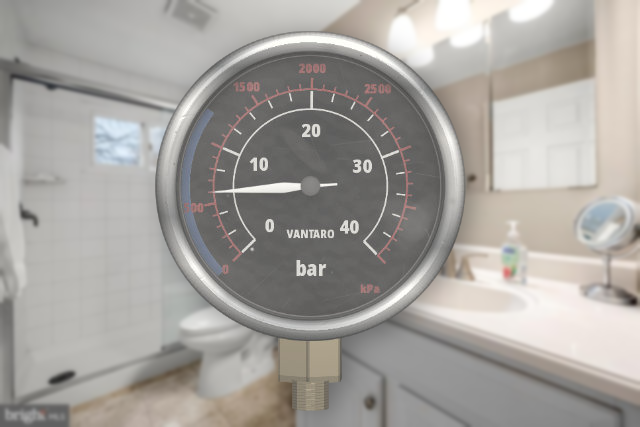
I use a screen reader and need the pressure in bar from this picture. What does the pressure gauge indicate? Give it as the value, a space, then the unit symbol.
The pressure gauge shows 6 bar
